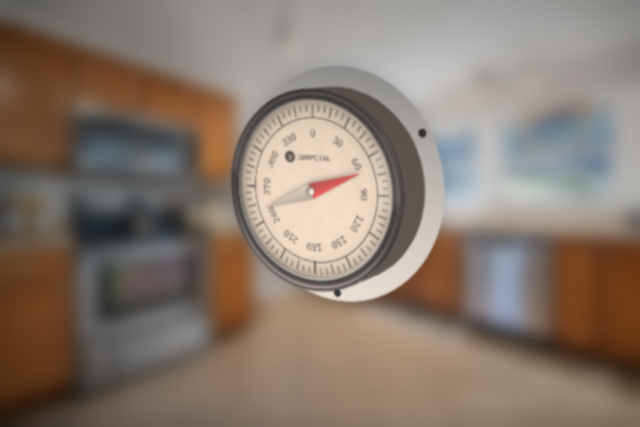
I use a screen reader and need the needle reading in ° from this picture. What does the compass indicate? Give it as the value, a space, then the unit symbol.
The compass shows 70 °
